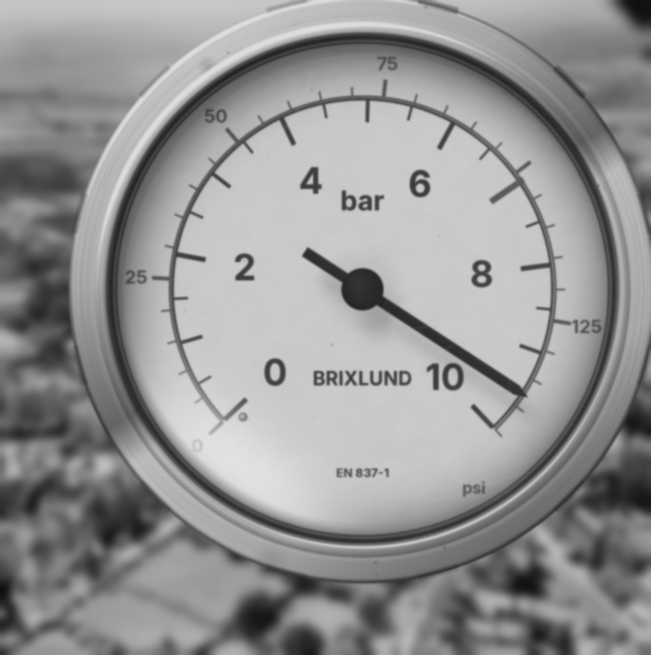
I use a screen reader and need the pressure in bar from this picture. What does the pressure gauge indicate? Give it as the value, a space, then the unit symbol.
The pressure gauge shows 9.5 bar
